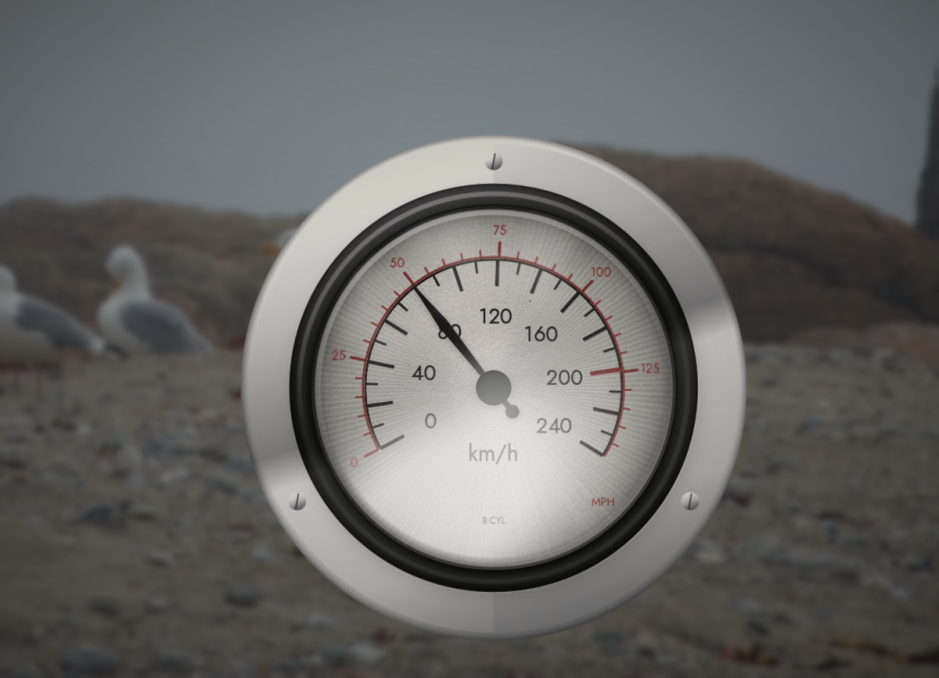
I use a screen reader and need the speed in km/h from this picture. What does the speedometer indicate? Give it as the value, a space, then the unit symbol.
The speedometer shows 80 km/h
